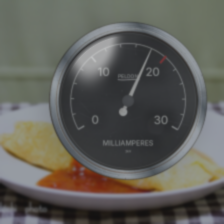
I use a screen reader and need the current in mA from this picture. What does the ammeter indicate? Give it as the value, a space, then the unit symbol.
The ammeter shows 18 mA
